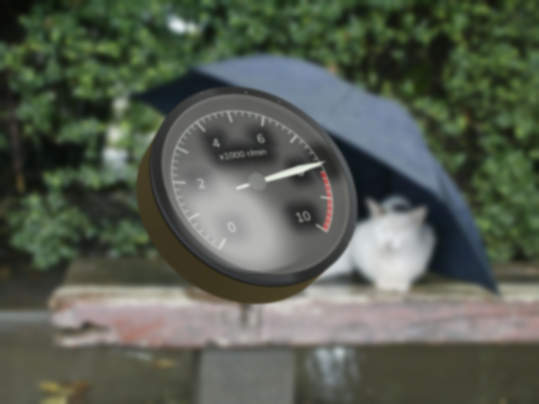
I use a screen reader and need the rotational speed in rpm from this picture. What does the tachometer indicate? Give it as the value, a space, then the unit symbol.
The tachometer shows 8000 rpm
